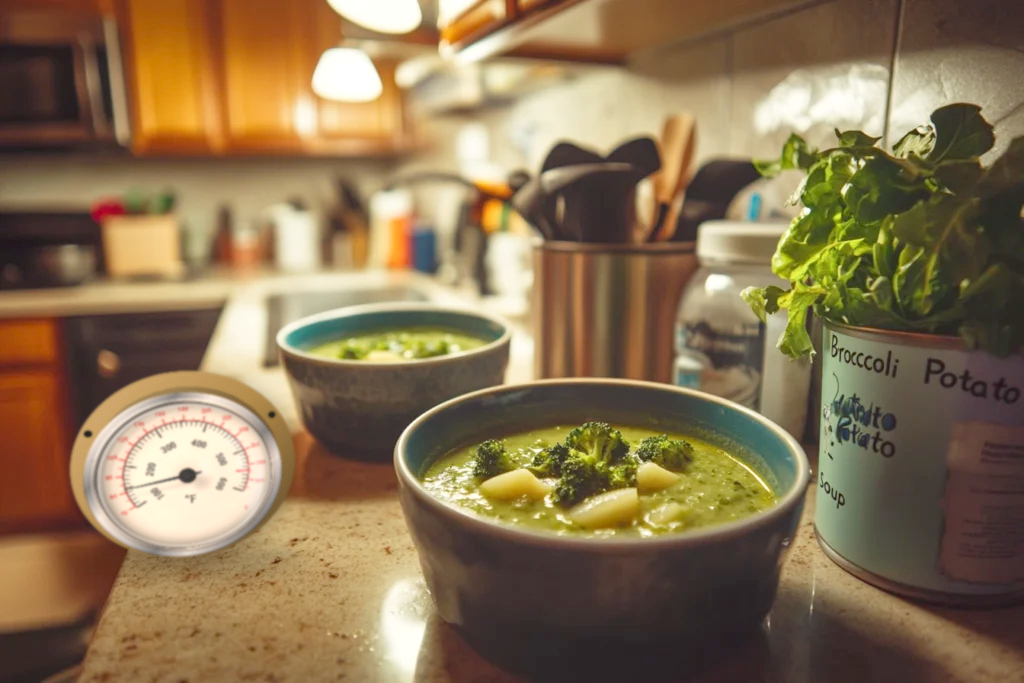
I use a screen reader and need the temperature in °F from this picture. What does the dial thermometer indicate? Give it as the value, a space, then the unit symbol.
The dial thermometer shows 150 °F
